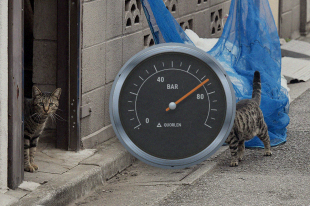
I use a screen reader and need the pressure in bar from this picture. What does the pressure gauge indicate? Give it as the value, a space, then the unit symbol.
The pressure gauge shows 72.5 bar
